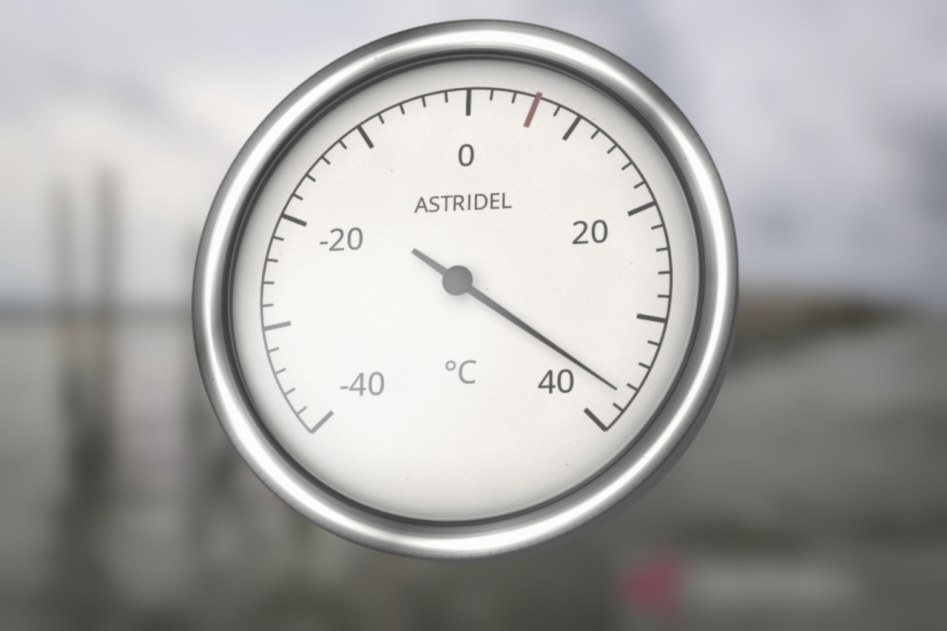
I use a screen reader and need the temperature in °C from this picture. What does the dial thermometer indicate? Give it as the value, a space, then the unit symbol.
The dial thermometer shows 37 °C
